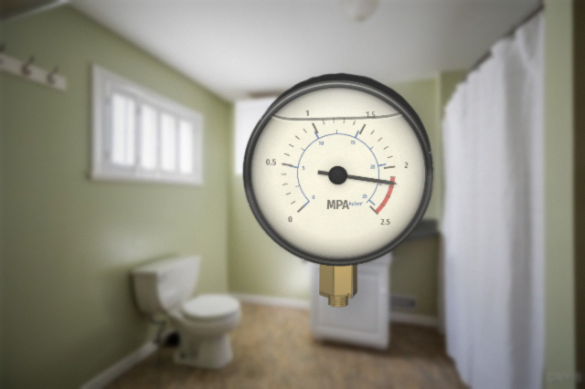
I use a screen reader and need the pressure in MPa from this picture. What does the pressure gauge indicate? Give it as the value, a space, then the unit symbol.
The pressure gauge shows 2.15 MPa
